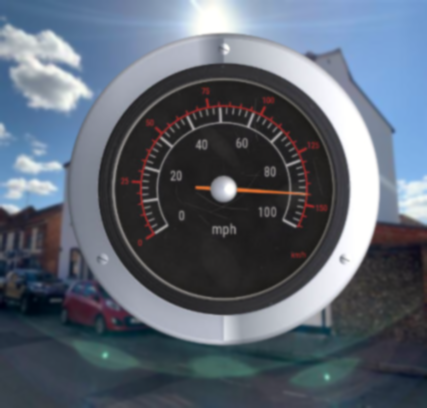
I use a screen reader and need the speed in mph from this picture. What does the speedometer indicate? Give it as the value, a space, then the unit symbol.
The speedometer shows 90 mph
